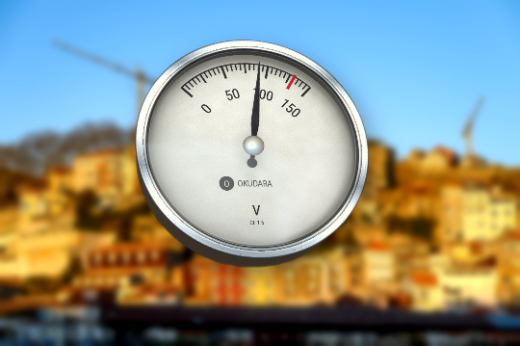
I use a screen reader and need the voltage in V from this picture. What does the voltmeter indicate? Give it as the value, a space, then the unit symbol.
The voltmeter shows 90 V
